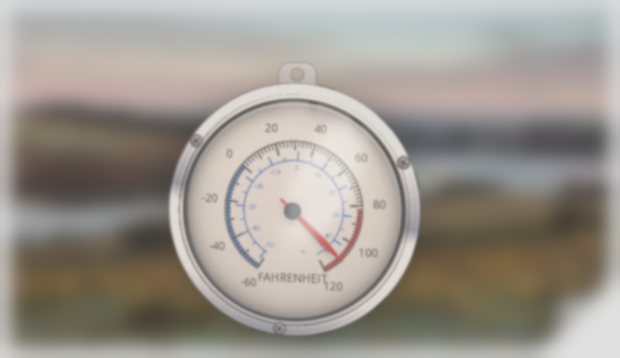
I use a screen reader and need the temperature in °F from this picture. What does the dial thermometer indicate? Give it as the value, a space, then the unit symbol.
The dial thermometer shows 110 °F
